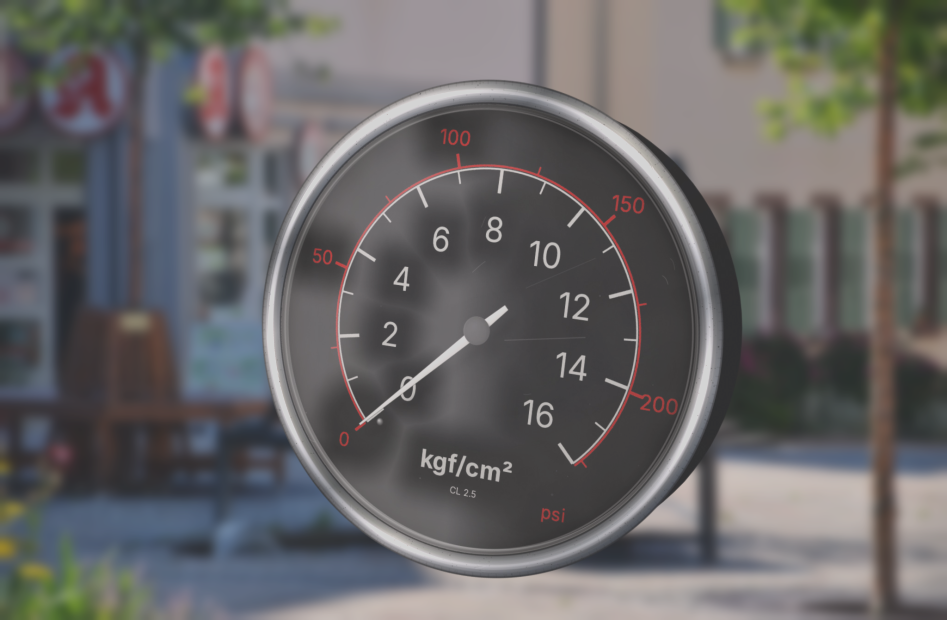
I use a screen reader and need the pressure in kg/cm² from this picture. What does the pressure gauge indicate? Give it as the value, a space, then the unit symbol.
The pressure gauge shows 0 kg/cm²
